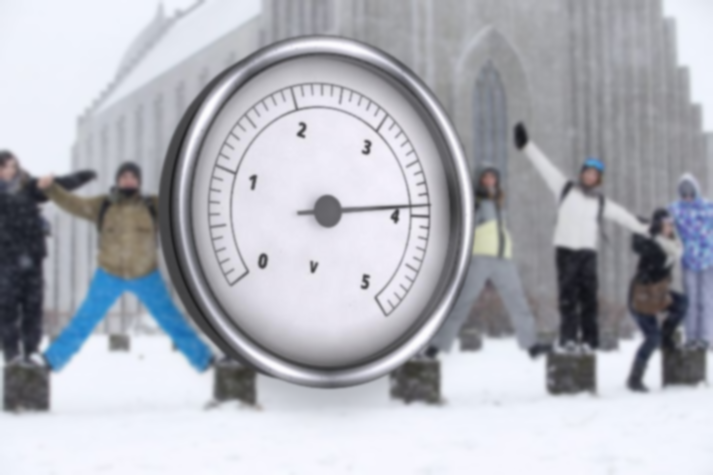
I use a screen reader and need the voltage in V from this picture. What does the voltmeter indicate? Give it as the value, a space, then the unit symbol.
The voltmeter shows 3.9 V
